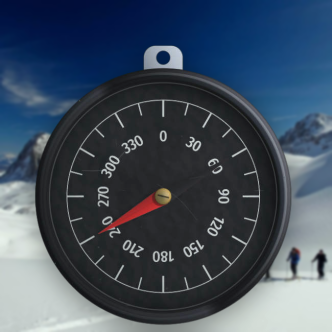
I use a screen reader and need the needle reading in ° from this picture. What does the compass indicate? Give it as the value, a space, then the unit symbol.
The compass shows 240 °
